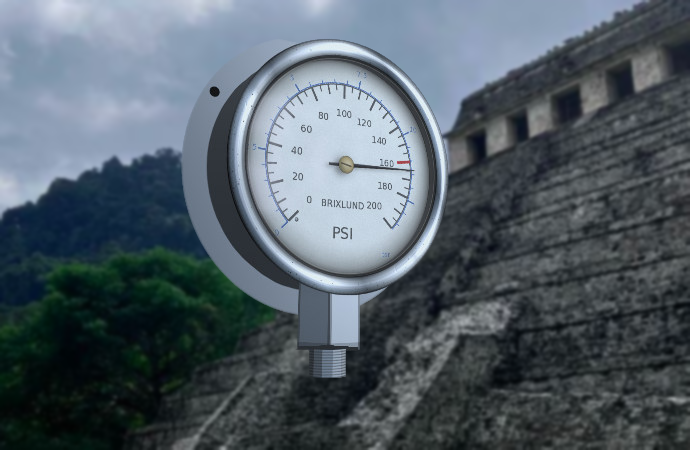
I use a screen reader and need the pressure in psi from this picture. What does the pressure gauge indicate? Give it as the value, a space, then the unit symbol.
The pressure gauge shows 165 psi
